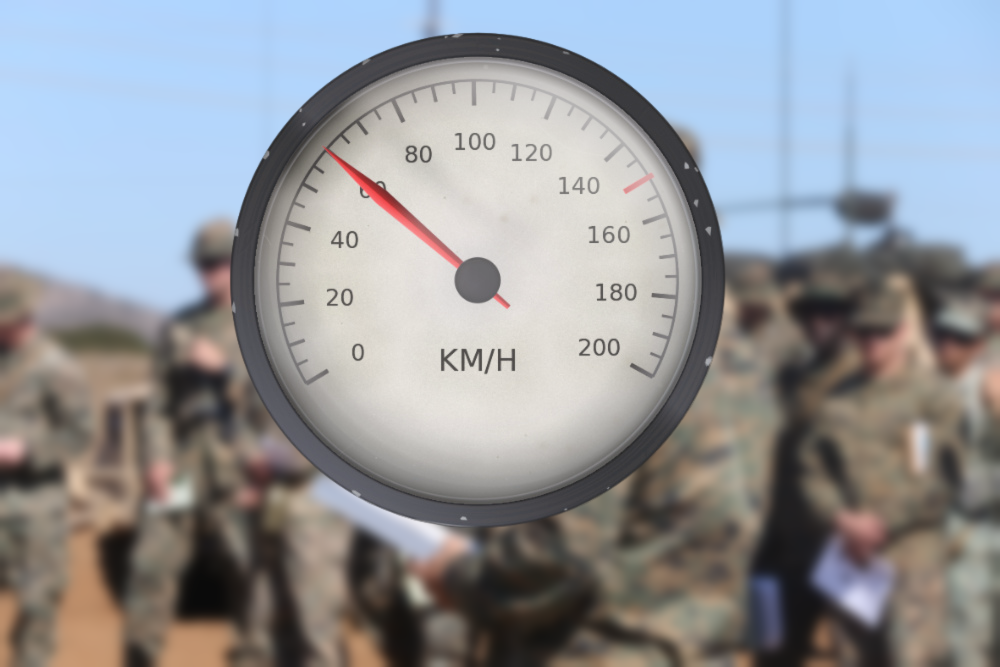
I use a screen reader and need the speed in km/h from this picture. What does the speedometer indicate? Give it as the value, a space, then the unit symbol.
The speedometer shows 60 km/h
